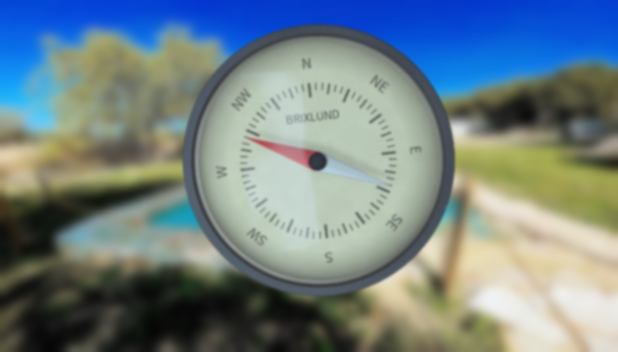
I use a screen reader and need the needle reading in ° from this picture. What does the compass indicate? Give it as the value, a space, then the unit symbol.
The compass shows 295 °
